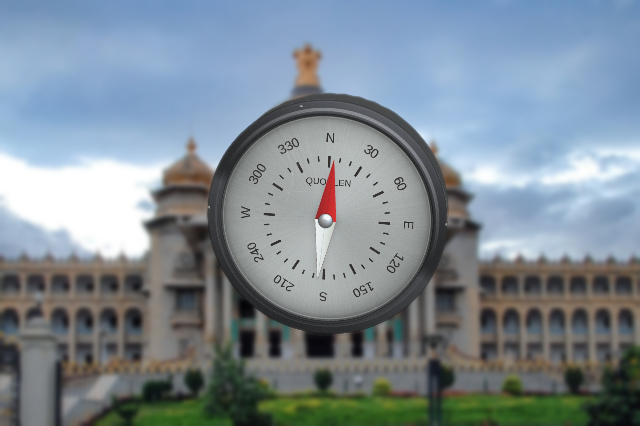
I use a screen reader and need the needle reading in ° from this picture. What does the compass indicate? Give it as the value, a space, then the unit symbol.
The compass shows 5 °
